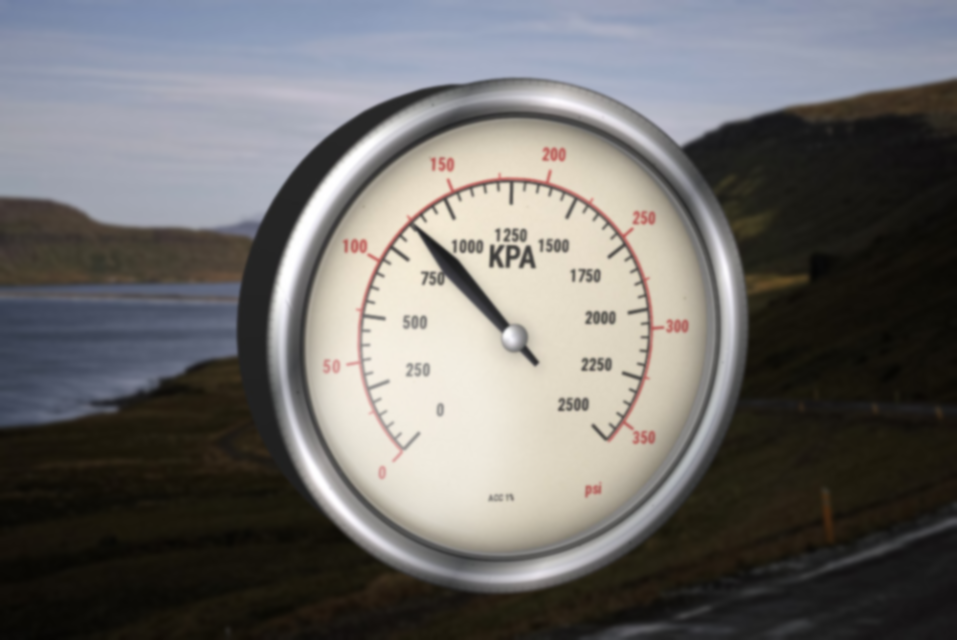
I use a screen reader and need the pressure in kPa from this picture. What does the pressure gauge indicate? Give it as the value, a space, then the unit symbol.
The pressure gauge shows 850 kPa
